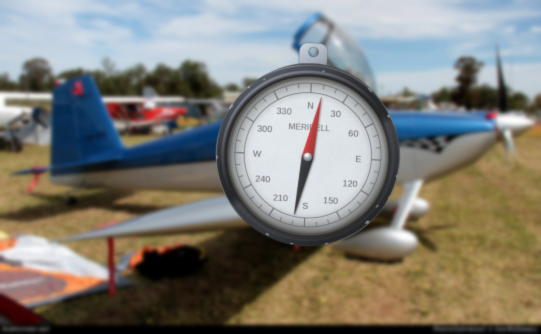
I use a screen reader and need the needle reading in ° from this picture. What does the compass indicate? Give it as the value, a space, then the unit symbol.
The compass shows 10 °
